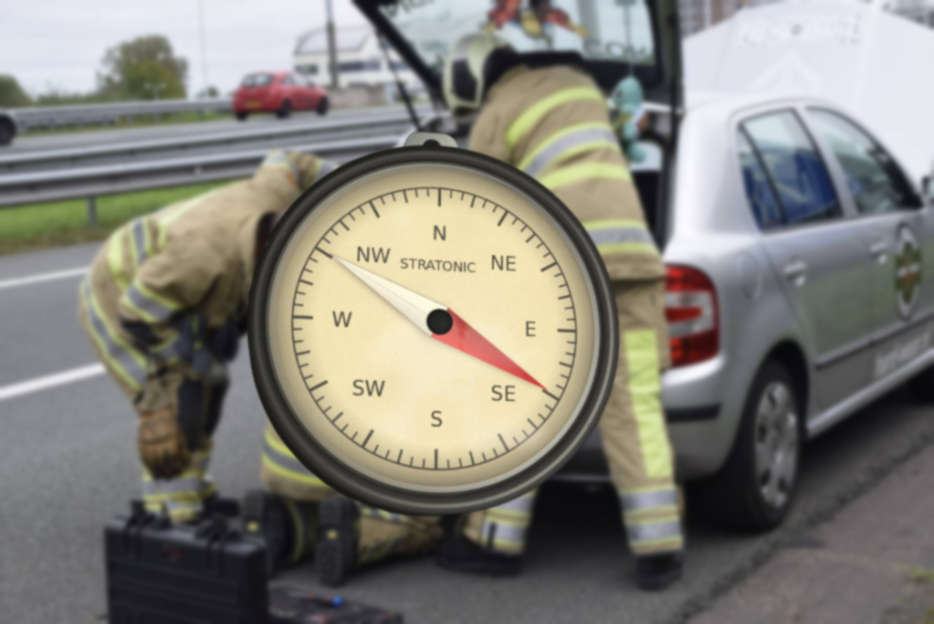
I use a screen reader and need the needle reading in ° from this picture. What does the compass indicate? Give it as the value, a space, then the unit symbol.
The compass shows 120 °
